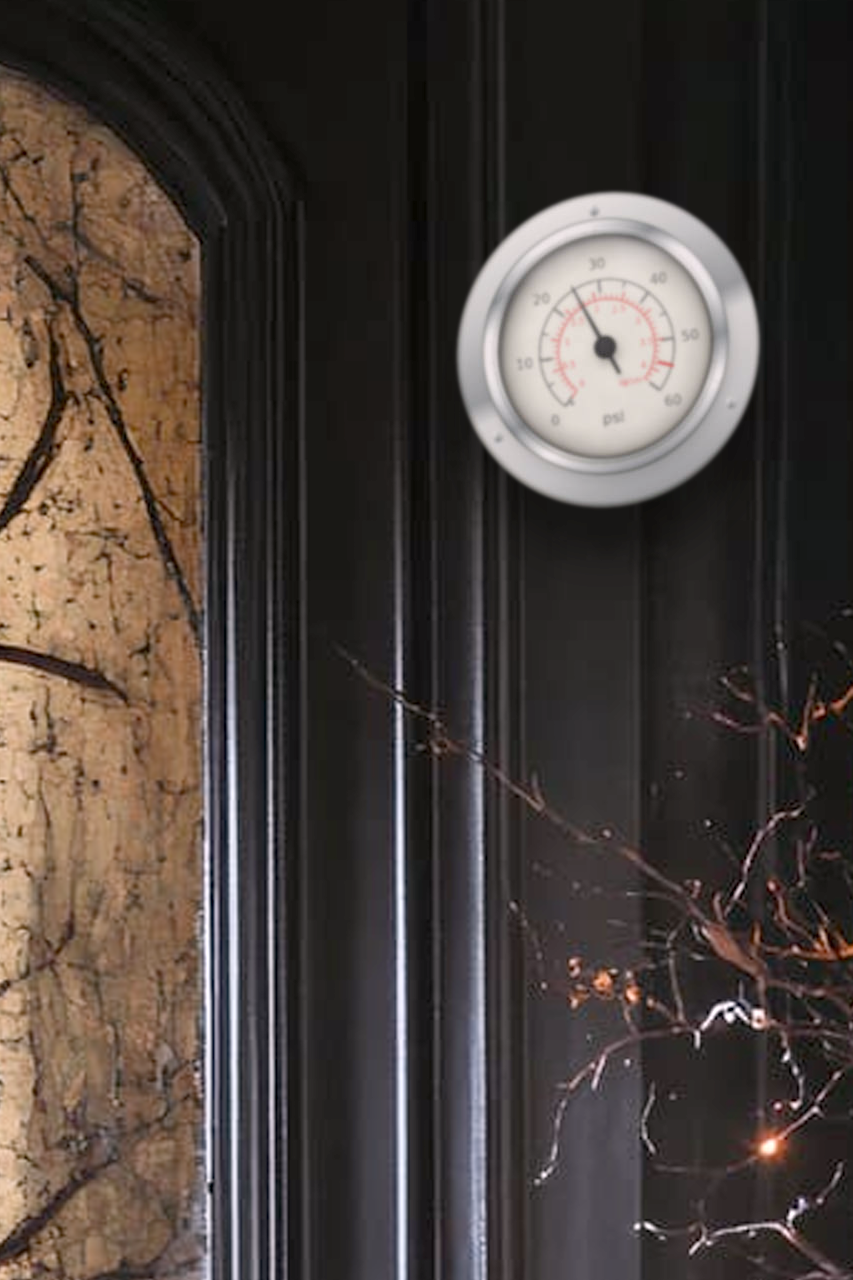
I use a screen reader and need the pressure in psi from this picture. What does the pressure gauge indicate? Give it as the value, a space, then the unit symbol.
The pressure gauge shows 25 psi
